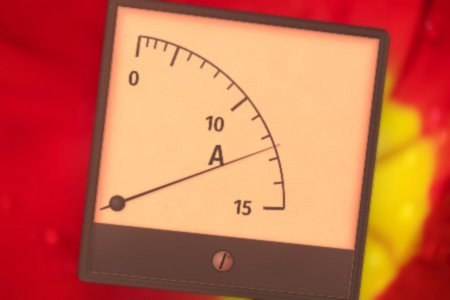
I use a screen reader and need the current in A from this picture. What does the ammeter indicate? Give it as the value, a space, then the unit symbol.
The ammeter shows 12.5 A
